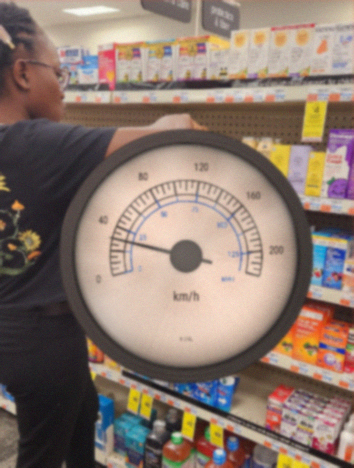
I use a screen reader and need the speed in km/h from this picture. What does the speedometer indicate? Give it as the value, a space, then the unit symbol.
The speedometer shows 30 km/h
